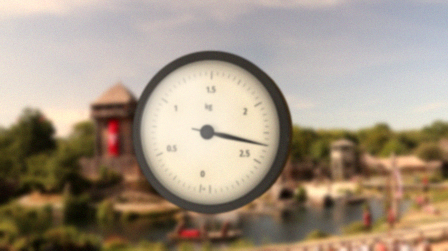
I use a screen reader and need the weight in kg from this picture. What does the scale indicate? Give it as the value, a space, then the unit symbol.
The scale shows 2.35 kg
